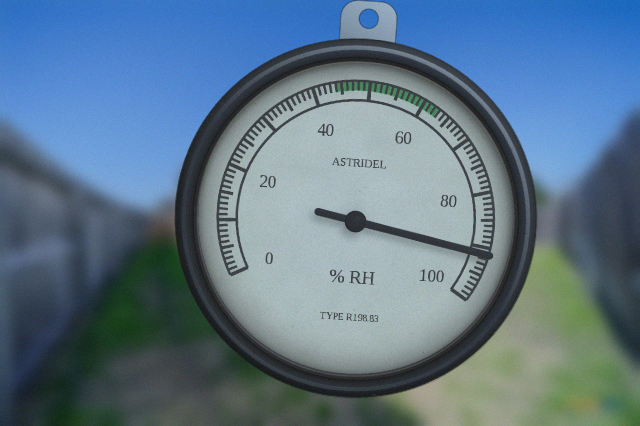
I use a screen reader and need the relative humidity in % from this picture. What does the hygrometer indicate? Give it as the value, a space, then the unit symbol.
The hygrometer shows 91 %
